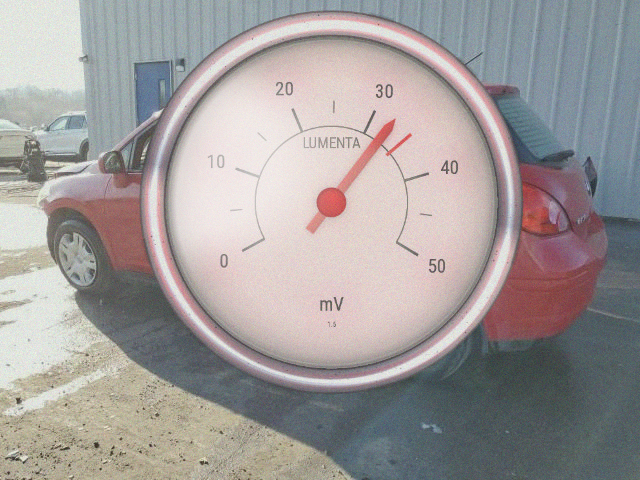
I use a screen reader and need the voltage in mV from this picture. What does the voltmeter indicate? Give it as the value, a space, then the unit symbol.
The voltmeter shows 32.5 mV
